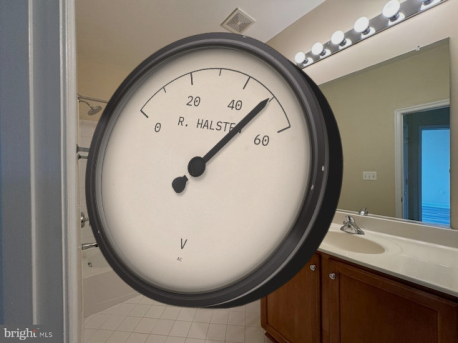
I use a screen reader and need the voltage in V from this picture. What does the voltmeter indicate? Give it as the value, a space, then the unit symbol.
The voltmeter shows 50 V
